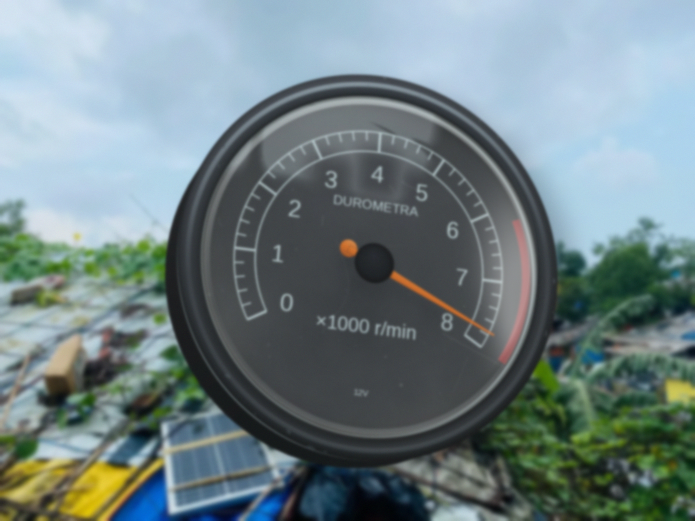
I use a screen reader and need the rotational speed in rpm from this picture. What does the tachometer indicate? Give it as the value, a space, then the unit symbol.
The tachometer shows 7800 rpm
